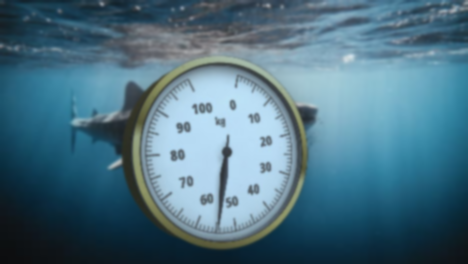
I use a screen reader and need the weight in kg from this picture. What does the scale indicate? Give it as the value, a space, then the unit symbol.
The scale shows 55 kg
